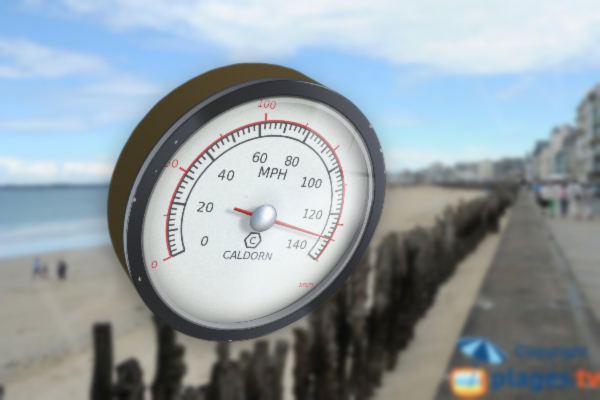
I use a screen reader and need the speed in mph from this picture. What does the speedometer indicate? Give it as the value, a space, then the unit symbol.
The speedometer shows 130 mph
